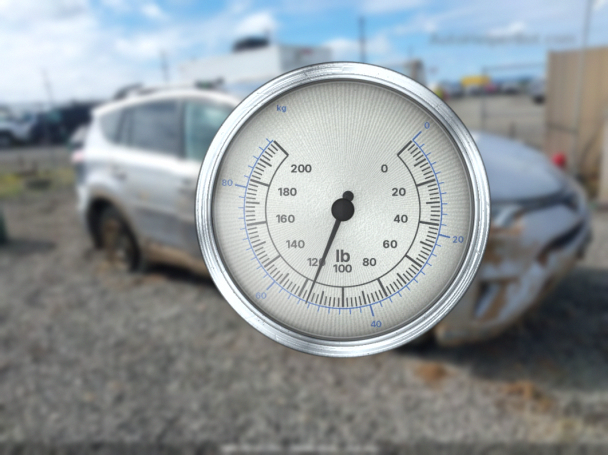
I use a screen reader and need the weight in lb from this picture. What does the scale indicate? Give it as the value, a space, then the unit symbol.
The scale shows 116 lb
